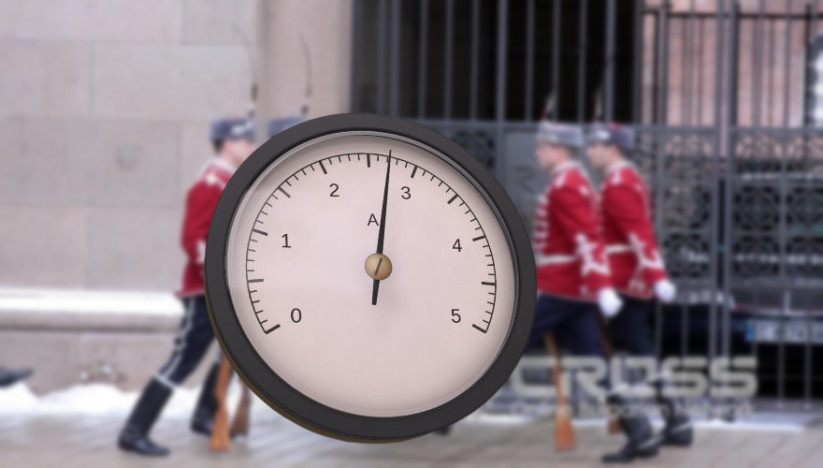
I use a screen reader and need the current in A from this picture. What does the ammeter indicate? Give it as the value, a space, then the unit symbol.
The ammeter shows 2.7 A
